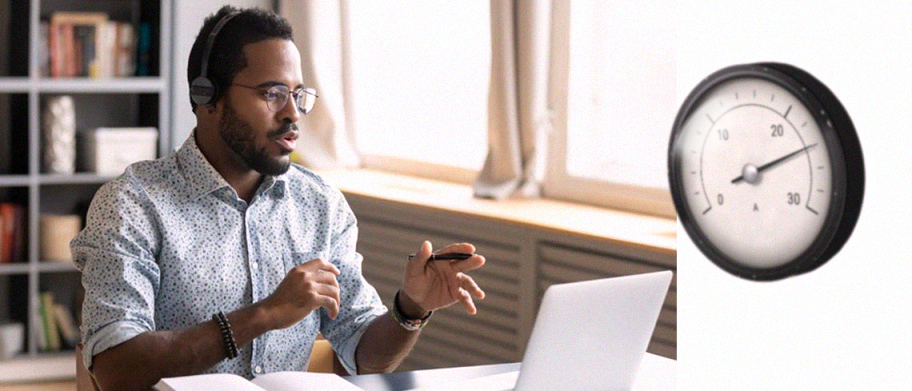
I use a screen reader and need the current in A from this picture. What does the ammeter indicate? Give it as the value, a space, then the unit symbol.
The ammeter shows 24 A
